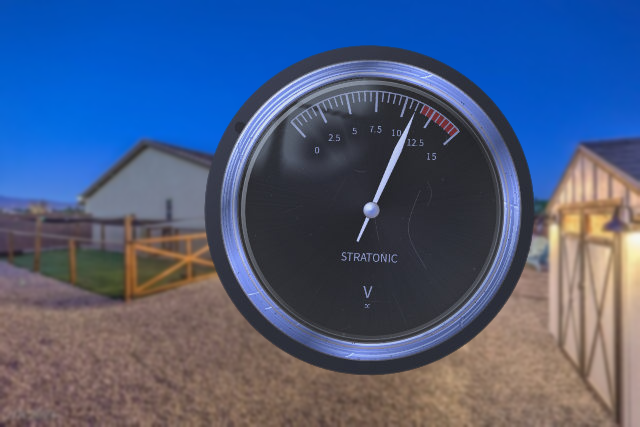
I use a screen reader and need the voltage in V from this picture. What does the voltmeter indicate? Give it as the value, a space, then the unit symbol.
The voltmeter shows 11 V
